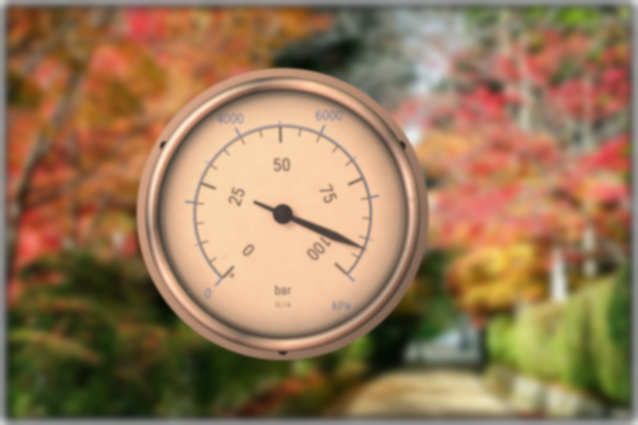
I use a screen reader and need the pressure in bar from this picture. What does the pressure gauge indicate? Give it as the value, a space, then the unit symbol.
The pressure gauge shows 92.5 bar
